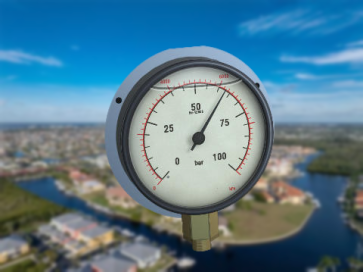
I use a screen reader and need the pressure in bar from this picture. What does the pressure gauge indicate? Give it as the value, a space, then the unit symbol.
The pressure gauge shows 62.5 bar
